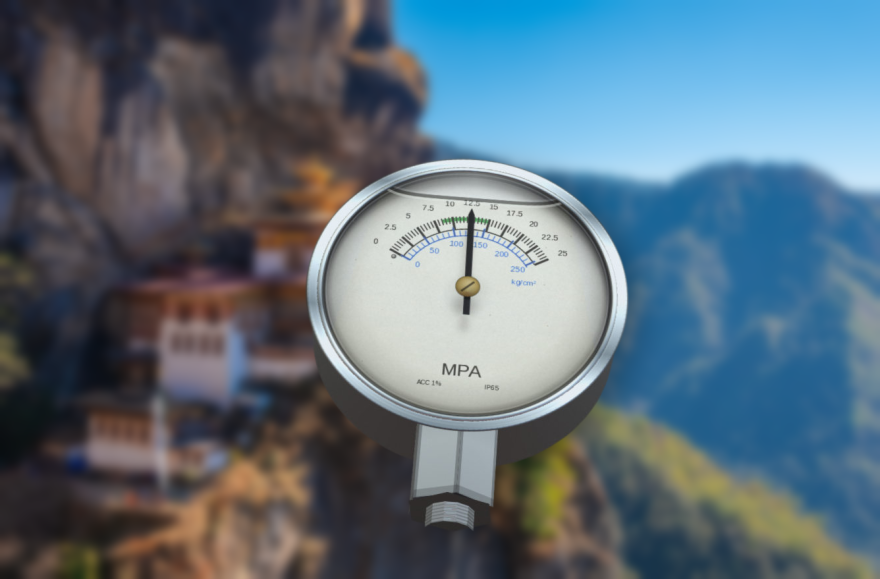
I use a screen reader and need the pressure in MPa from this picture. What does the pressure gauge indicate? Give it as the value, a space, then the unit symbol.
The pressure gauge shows 12.5 MPa
